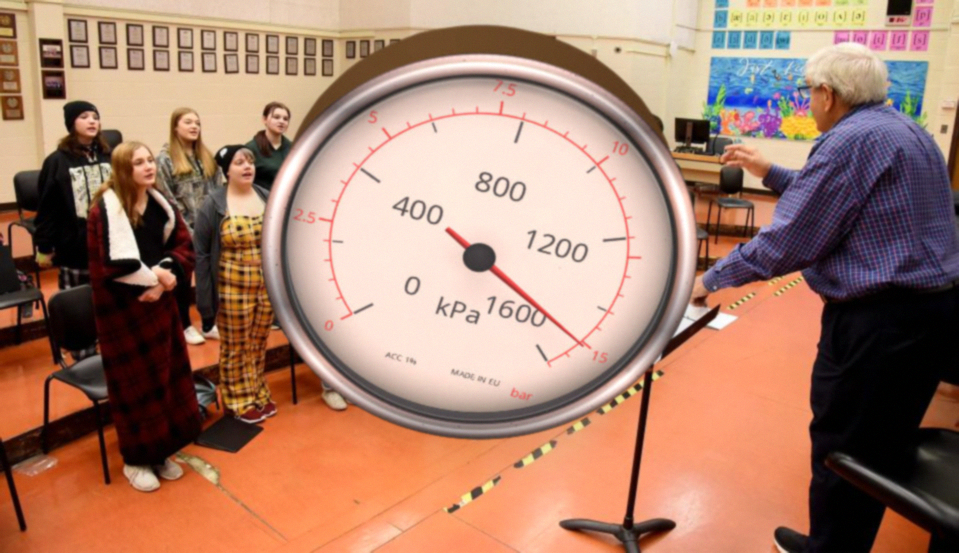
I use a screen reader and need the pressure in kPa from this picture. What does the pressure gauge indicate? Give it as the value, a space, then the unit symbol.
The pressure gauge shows 1500 kPa
